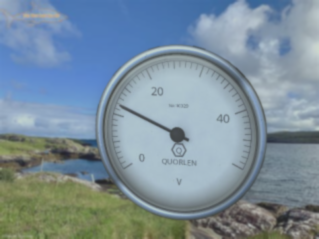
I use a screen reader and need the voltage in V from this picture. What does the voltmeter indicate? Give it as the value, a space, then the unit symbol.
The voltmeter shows 12 V
